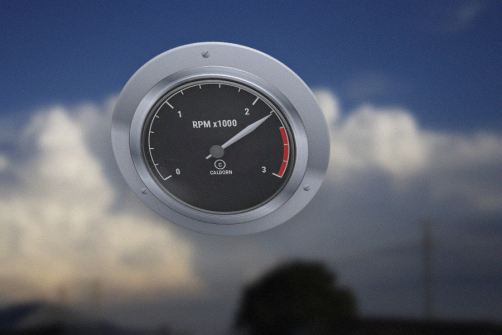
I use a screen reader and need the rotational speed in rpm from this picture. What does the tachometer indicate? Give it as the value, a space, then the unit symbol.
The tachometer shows 2200 rpm
